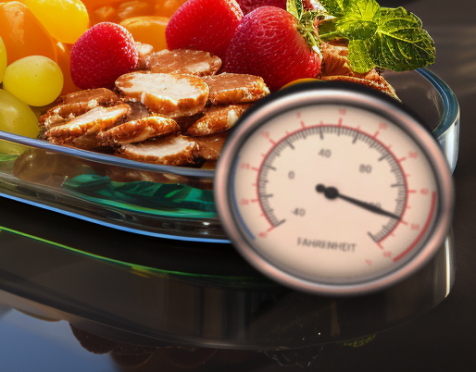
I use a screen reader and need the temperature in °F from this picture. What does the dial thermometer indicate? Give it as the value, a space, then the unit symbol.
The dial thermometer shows 120 °F
